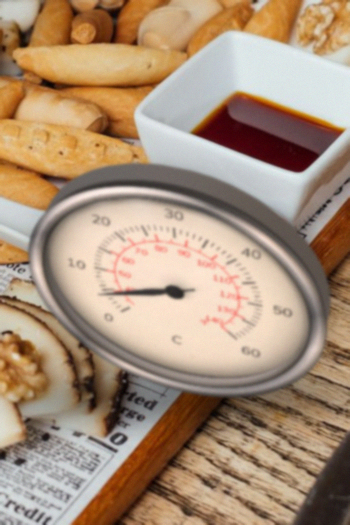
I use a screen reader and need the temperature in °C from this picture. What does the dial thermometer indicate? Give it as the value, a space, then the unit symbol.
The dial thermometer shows 5 °C
